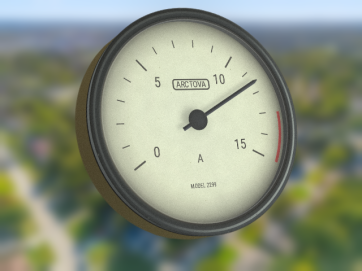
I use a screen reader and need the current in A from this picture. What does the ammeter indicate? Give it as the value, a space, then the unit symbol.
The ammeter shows 11.5 A
